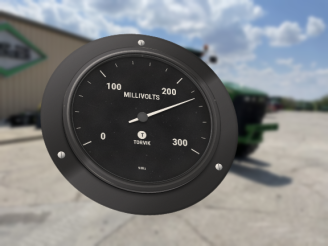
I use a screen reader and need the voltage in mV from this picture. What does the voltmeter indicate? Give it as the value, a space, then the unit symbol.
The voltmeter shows 230 mV
